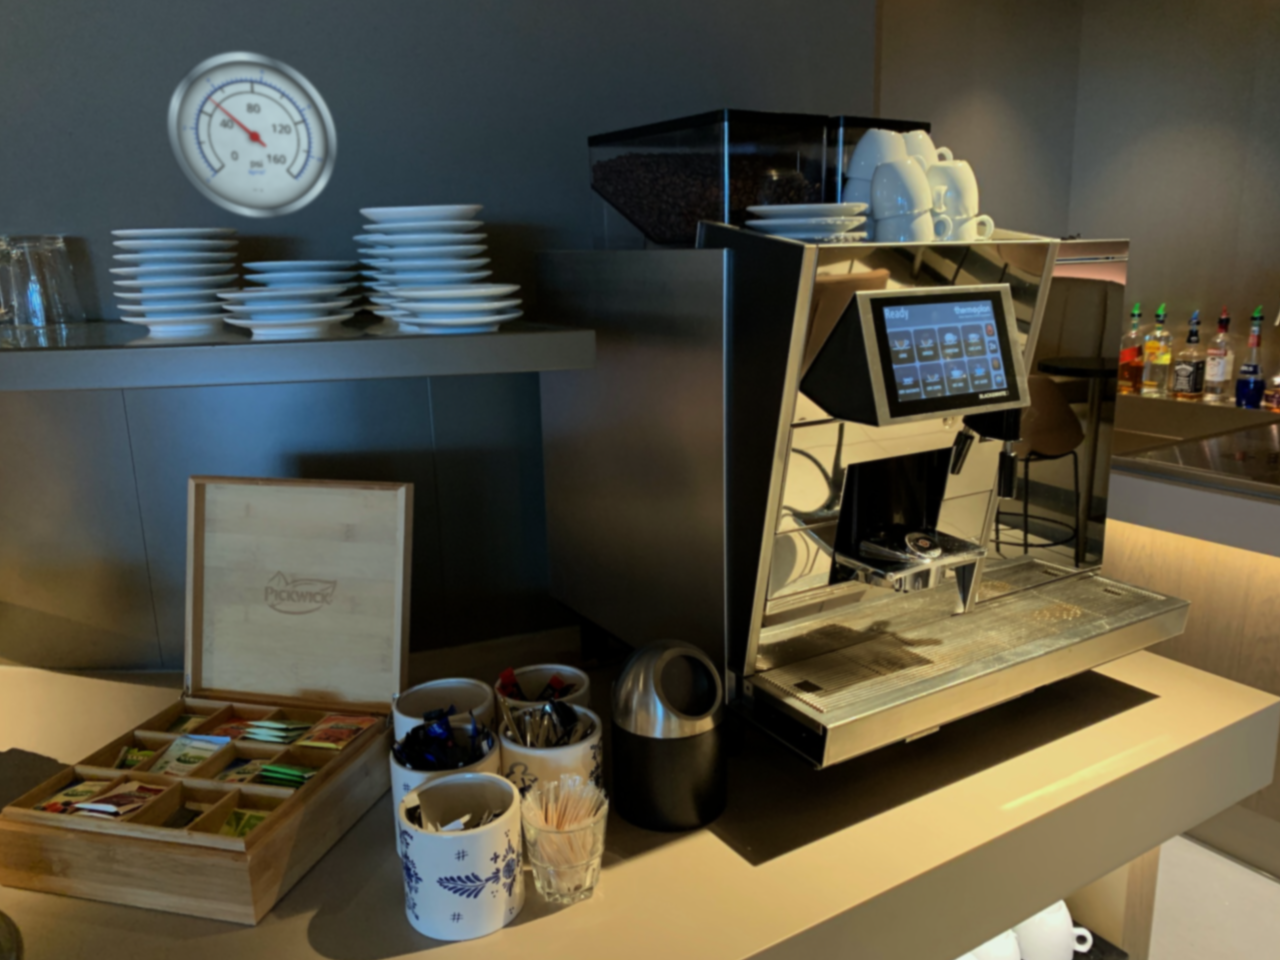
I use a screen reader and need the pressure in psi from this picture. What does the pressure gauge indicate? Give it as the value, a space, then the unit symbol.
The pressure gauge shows 50 psi
